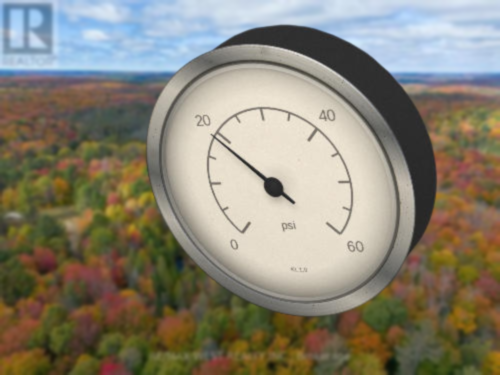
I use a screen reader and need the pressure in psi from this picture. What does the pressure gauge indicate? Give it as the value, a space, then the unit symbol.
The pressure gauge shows 20 psi
